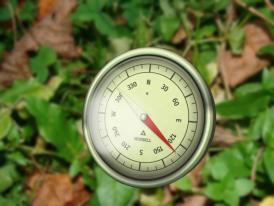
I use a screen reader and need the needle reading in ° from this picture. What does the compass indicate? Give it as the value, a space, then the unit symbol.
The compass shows 130 °
